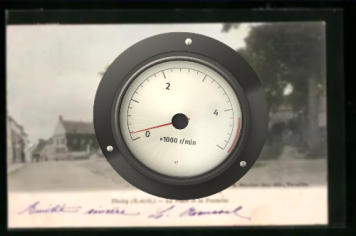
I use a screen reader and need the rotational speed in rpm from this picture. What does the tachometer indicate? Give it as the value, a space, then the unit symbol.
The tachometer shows 200 rpm
